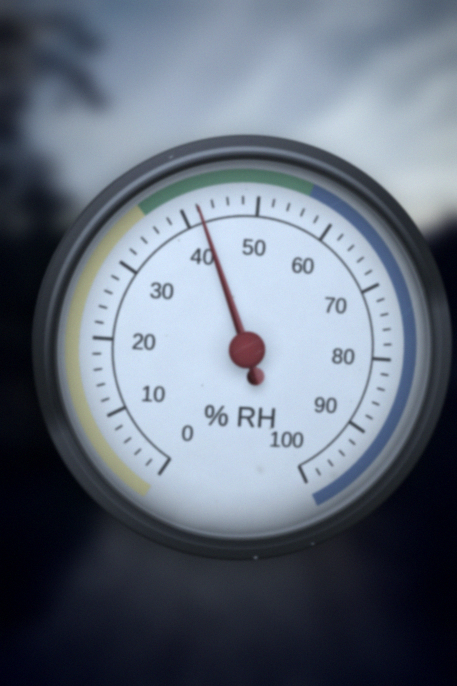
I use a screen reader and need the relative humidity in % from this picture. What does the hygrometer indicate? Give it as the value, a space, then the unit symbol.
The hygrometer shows 42 %
